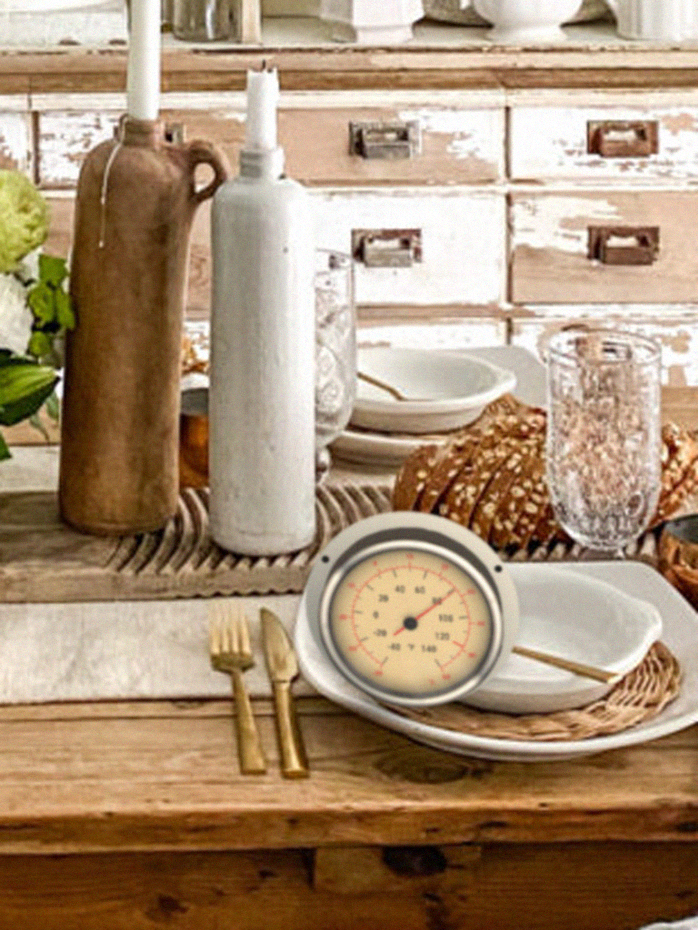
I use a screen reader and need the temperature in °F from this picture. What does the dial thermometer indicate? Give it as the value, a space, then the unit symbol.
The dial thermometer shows 80 °F
